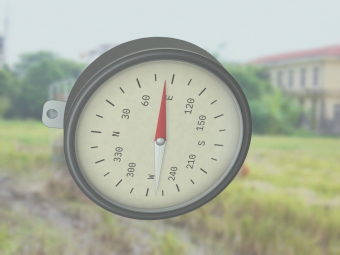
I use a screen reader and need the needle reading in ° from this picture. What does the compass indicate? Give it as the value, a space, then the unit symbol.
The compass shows 82.5 °
